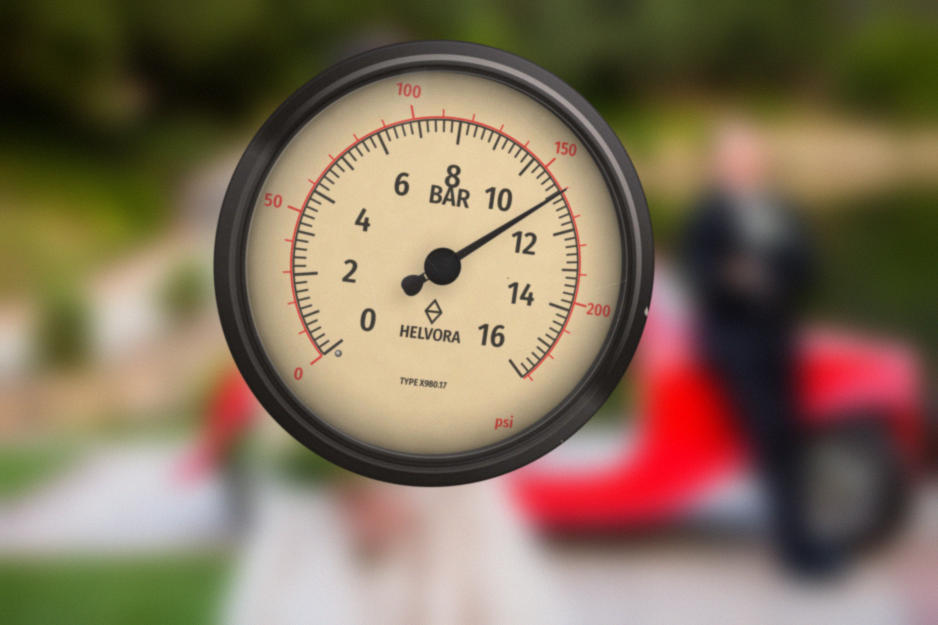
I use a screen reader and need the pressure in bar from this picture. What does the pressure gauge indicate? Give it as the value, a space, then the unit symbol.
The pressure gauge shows 11 bar
